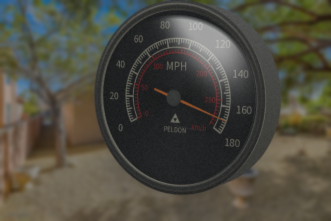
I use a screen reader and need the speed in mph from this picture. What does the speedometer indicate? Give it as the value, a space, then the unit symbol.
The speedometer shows 170 mph
